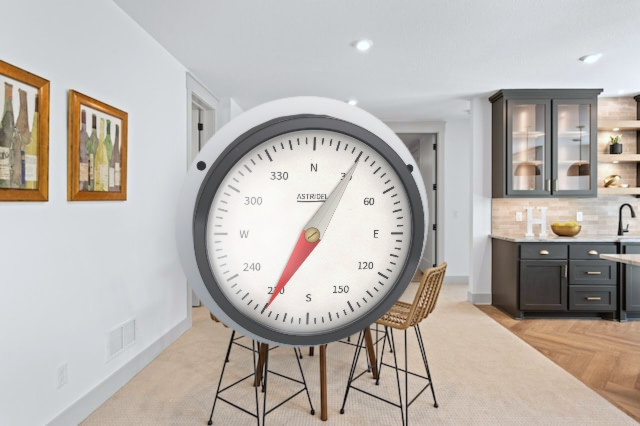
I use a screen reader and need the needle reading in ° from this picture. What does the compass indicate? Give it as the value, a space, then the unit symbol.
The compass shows 210 °
